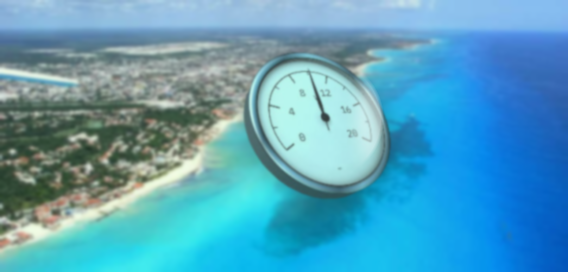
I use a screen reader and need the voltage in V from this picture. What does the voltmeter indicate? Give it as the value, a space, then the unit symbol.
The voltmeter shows 10 V
